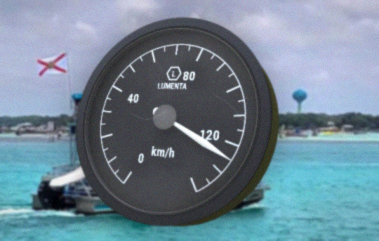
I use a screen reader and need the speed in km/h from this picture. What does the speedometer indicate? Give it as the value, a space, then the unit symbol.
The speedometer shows 125 km/h
